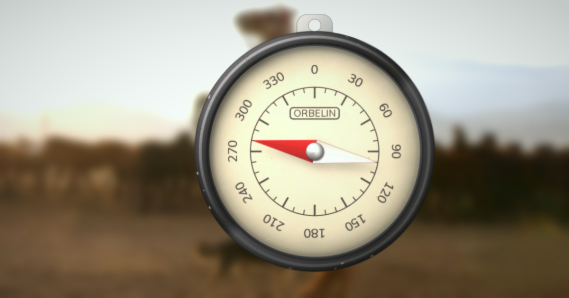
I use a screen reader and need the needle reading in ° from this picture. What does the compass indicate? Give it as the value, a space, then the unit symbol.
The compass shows 280 °
